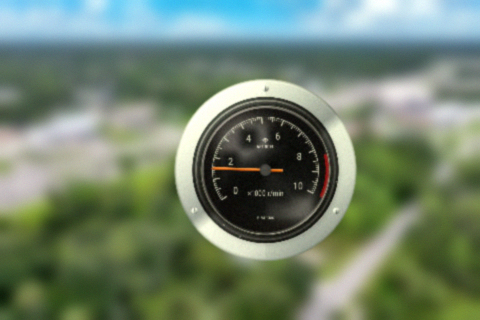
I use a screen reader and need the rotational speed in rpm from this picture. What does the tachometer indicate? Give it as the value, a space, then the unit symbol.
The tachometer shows 1500 rpm
